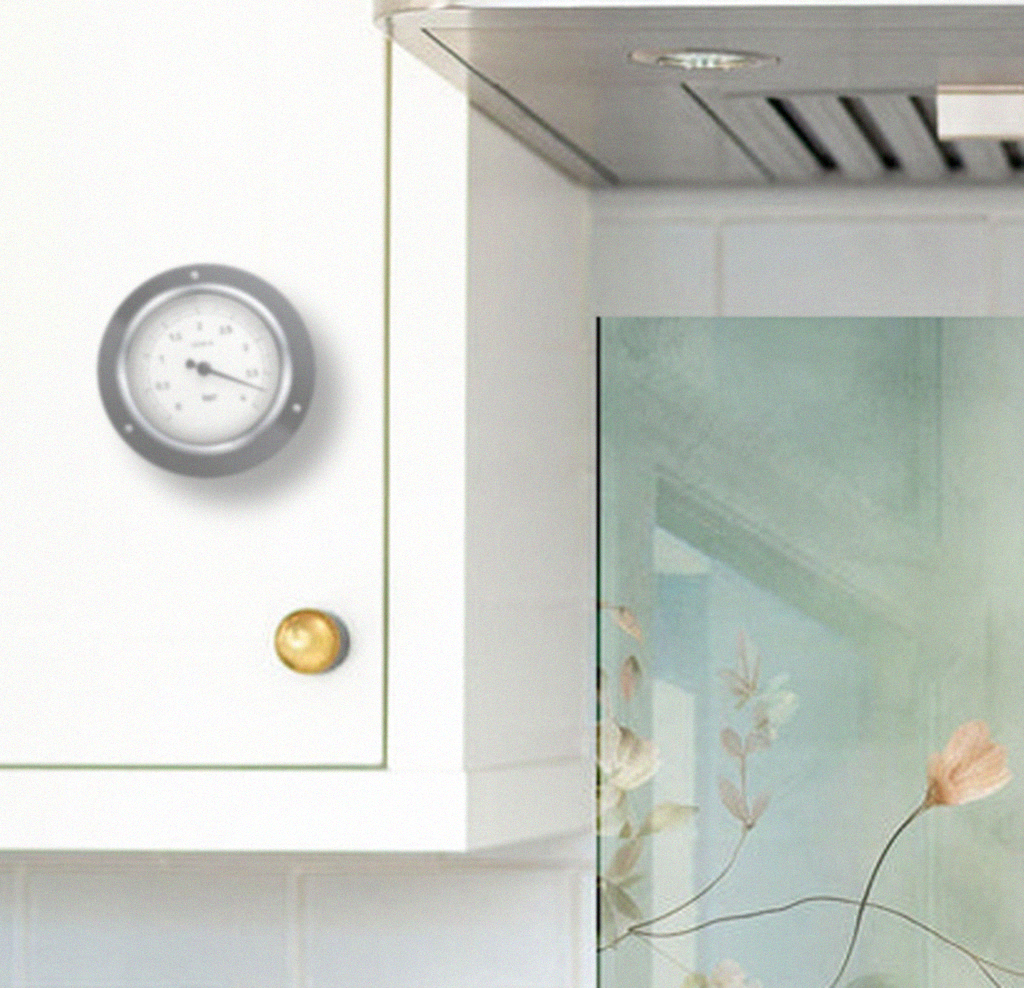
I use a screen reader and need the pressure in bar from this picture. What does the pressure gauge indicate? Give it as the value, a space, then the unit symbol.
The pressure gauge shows 3.75 bar
